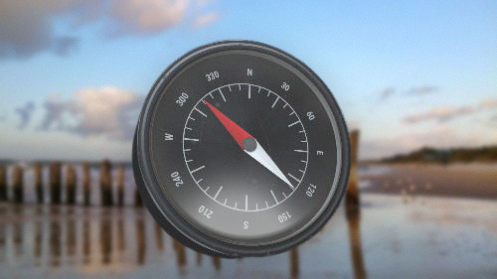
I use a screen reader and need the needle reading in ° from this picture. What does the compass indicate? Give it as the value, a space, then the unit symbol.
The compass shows 310 °
